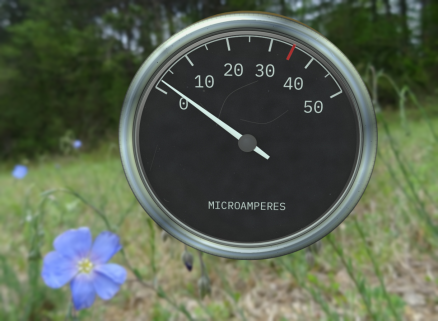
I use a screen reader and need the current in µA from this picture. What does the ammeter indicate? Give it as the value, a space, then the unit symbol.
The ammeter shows 2.5 µA
